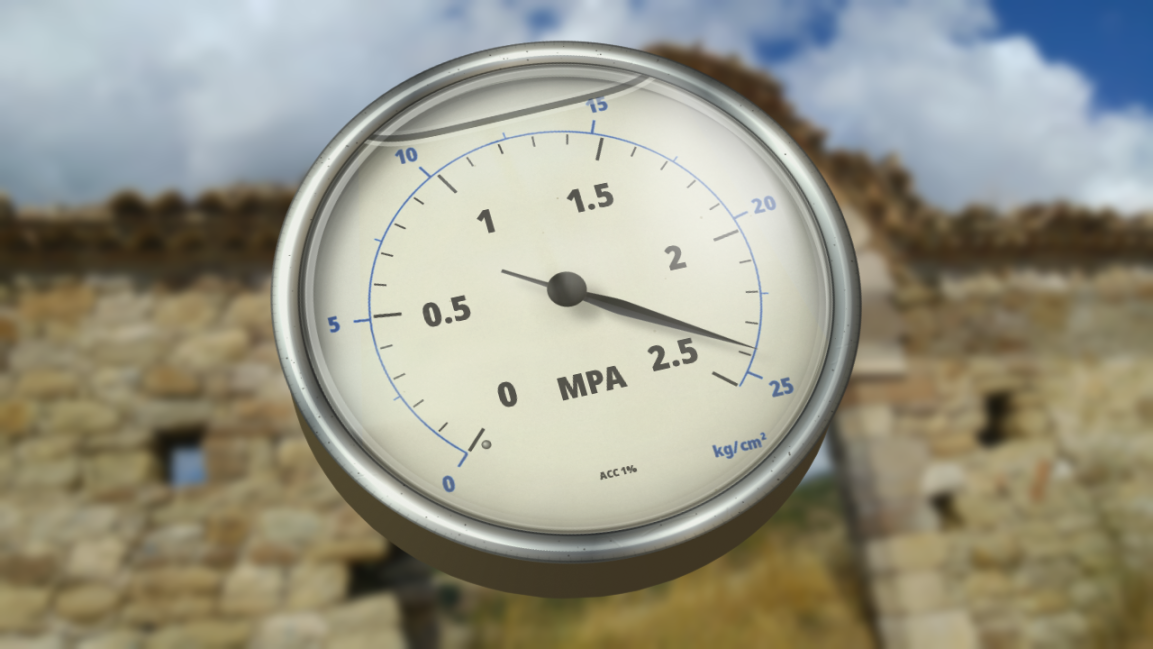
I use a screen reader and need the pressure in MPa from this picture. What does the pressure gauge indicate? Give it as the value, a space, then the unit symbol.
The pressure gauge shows 2.4 MPa
